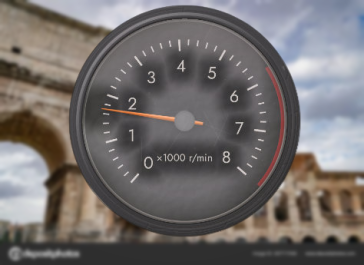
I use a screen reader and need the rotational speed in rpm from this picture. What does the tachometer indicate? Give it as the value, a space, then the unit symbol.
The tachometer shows 1700 rpm
